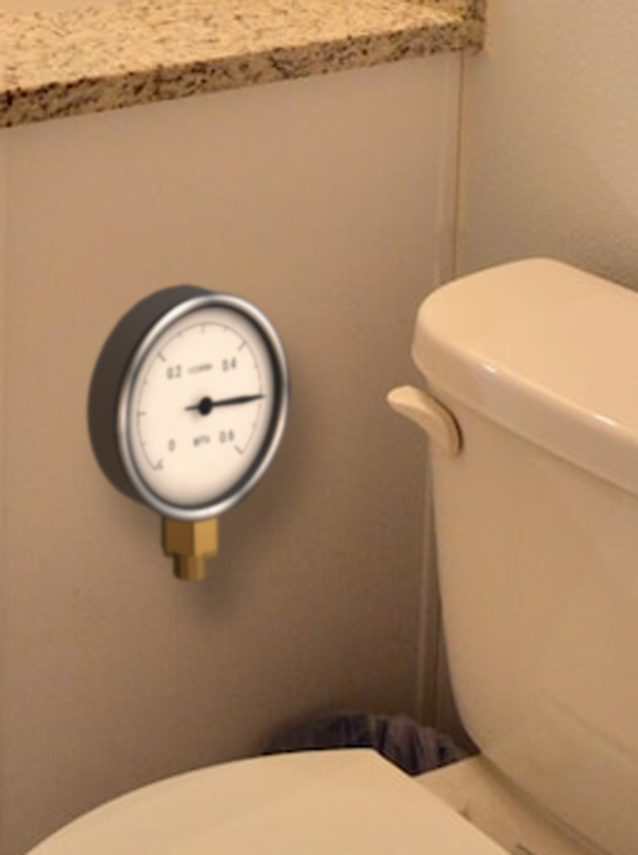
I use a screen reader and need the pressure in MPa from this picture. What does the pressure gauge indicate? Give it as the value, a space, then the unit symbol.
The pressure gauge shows 0.5 MPa
